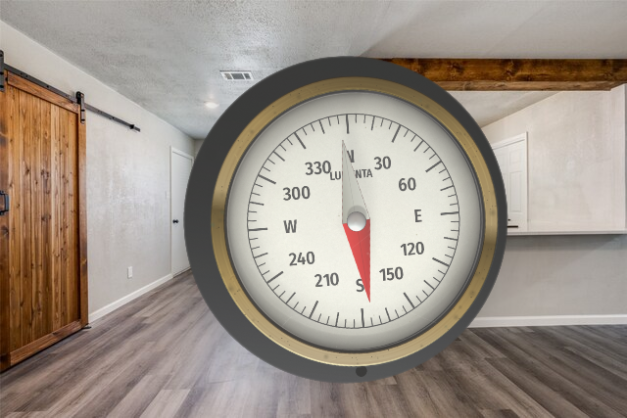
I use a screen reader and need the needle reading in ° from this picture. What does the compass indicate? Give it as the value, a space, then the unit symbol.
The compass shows 175 °
